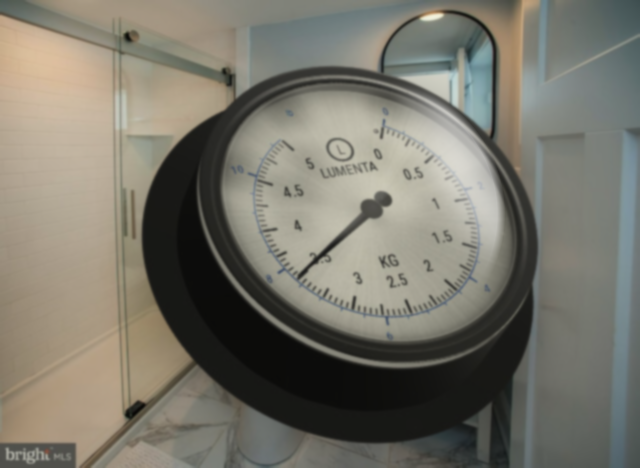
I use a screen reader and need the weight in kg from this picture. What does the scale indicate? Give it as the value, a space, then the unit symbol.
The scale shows 3.5 kg
